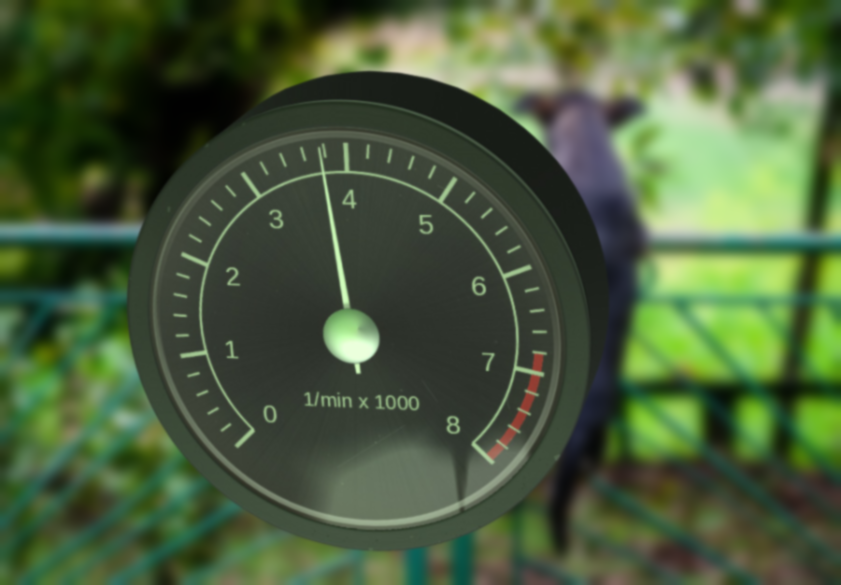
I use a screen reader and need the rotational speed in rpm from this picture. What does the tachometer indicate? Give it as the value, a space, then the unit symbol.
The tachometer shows 3800 rpm
